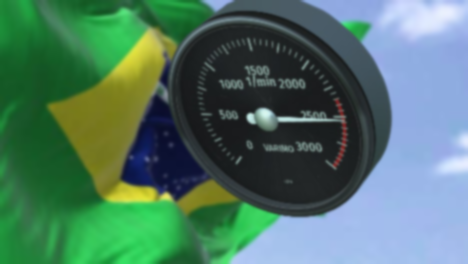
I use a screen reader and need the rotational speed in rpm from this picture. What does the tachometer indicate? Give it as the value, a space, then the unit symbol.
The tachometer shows 2500 rpm
